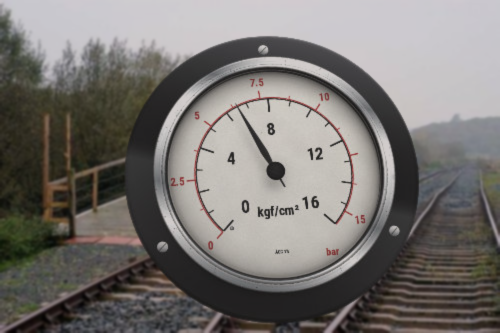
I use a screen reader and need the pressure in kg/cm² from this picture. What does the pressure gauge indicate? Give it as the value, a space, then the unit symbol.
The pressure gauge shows 6.5 kg/cm²
